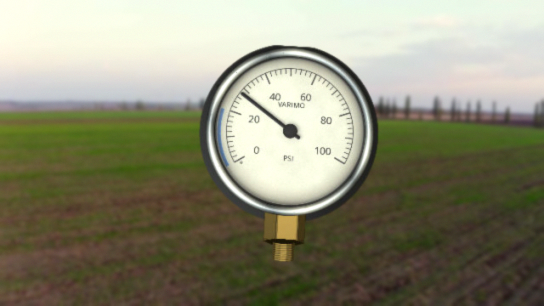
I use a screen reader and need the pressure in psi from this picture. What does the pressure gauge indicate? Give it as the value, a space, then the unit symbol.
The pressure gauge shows 28 psi
